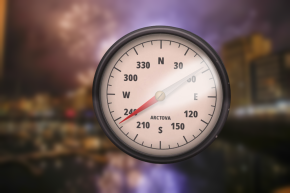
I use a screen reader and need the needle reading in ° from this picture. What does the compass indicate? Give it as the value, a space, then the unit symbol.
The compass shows 235 °
